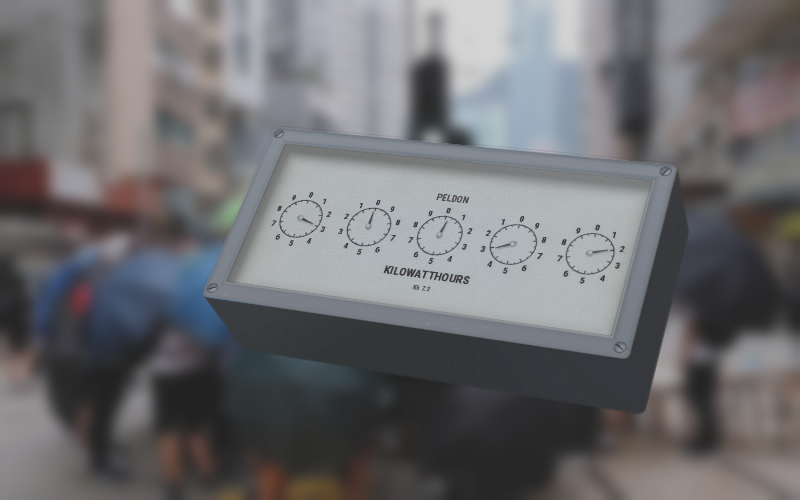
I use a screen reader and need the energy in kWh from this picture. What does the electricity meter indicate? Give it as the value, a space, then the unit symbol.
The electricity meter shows 30032 kWh
